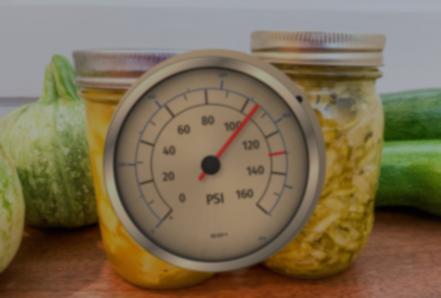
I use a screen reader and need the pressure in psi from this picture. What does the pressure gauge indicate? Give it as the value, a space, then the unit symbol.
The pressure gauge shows 105 psi
